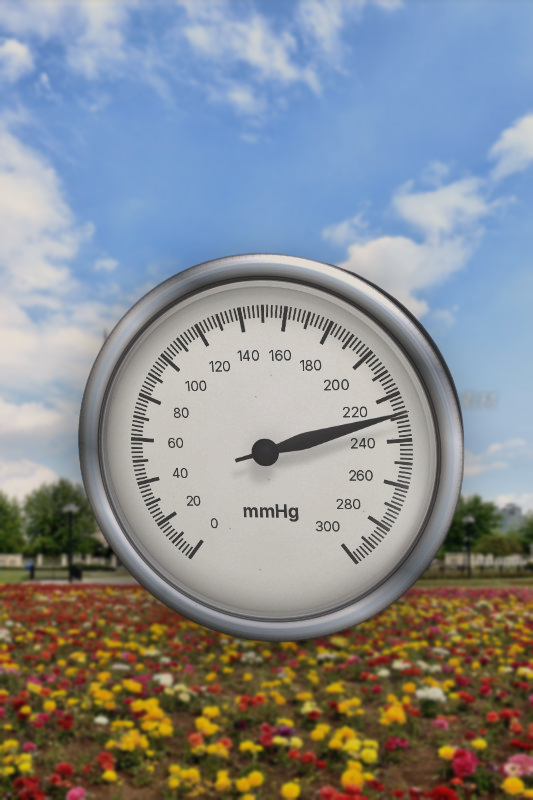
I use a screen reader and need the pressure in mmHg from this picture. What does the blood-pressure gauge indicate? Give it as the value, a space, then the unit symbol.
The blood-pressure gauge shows 228 mmHg
